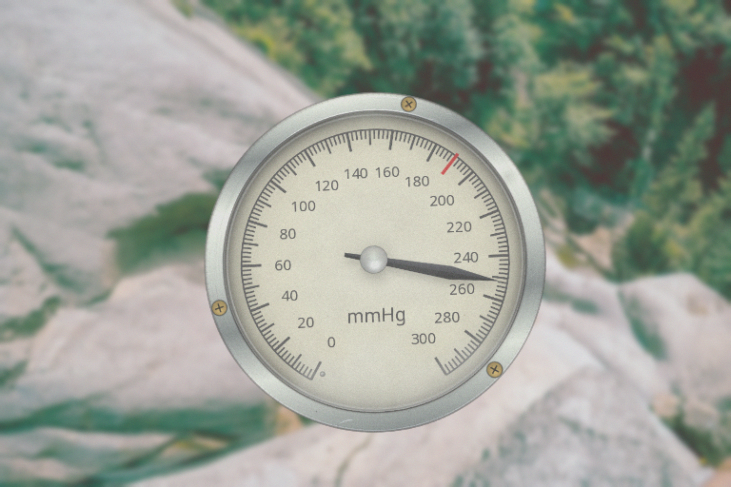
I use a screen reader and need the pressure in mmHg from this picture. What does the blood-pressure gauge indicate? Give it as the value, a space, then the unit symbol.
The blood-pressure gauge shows 252 mmHg
